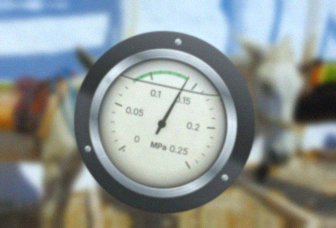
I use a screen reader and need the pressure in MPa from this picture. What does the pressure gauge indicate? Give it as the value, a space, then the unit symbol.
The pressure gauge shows 0.14 MPa
